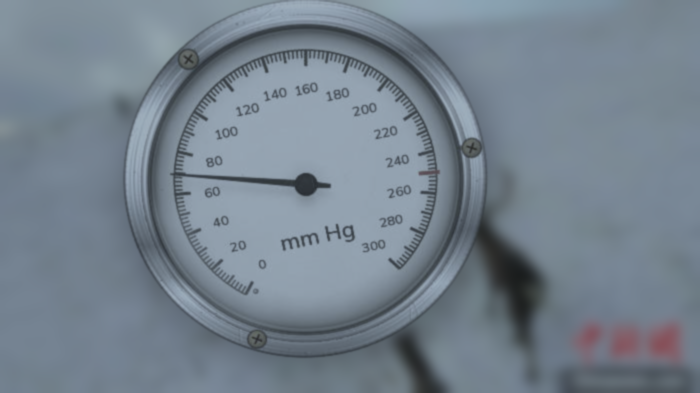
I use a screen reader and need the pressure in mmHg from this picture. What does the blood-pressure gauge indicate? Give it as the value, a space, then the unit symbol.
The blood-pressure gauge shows 70 mmHg
